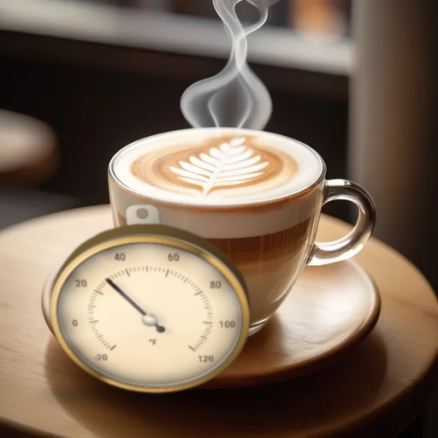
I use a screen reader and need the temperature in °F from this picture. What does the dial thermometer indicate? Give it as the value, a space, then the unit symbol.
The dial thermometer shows 30 °F
